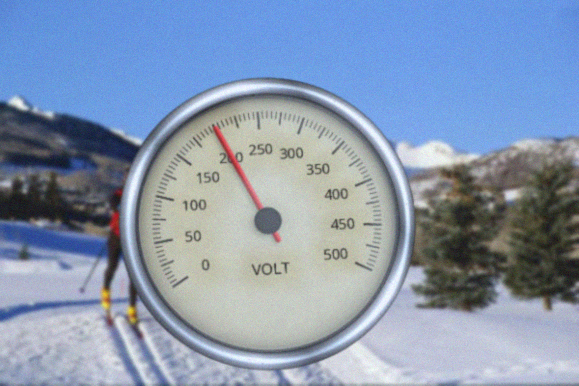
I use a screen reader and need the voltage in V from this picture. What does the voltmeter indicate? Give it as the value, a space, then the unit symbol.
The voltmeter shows 200 V
